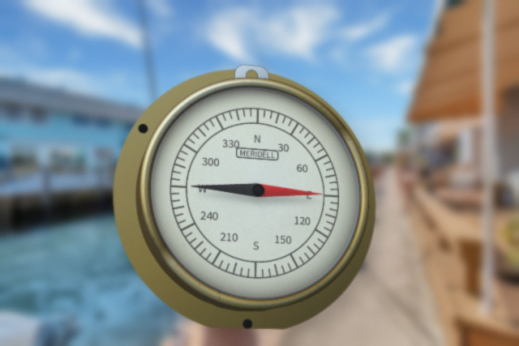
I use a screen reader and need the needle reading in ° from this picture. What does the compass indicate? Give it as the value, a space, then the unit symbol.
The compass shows 90 °
